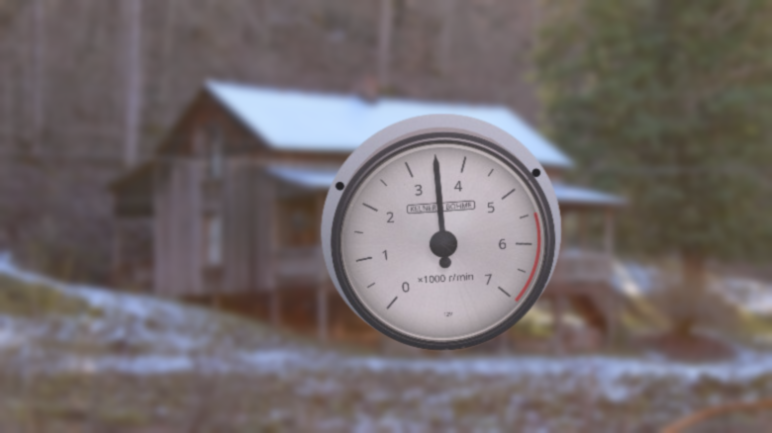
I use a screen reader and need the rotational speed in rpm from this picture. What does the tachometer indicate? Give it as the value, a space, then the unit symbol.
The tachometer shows 3500 rpm
